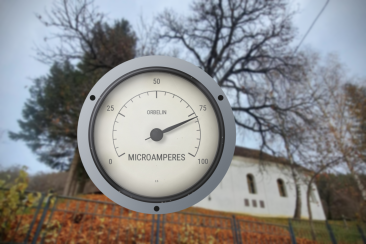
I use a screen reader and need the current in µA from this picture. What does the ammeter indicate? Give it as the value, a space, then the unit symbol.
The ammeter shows 77.5 µA
